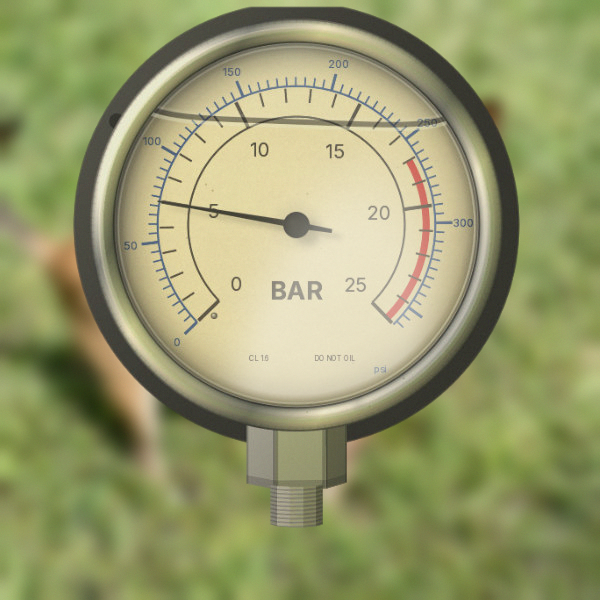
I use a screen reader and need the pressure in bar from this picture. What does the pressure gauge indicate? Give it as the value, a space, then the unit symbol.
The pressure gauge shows 5 bar
